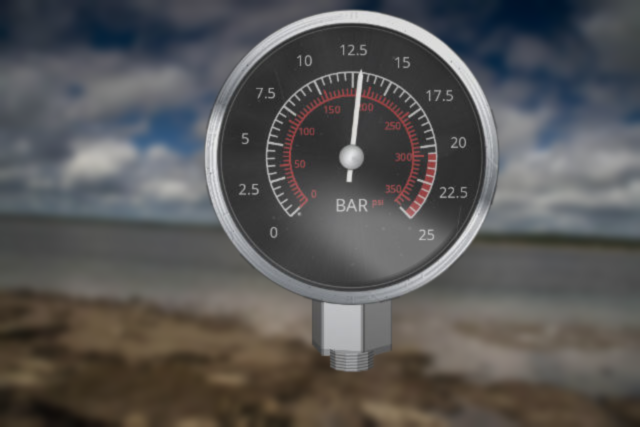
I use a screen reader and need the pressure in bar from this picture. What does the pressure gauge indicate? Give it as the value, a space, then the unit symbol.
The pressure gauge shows 13 bar
